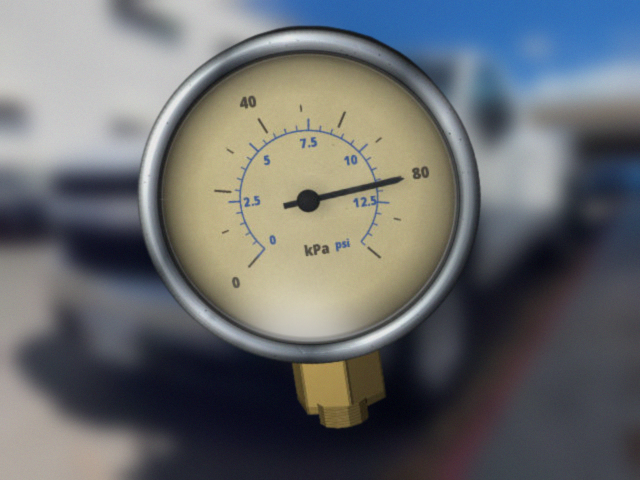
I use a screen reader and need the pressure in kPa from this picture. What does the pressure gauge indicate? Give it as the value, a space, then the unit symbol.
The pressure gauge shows 80 kPa
